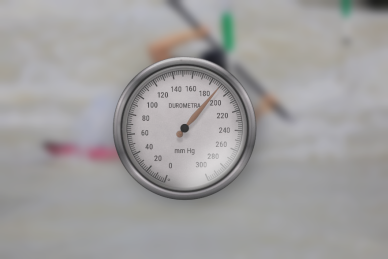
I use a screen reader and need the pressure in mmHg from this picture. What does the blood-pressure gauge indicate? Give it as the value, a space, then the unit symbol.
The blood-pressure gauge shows 190 mmHg
